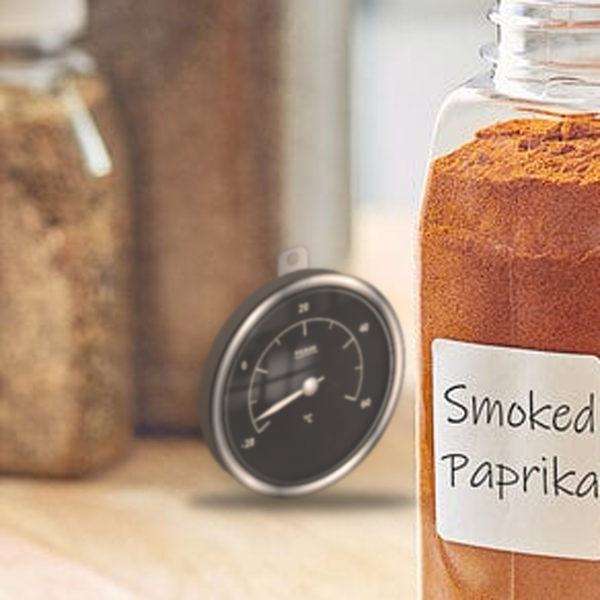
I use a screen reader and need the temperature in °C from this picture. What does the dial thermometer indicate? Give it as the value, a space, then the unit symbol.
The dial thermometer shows -15 °C
